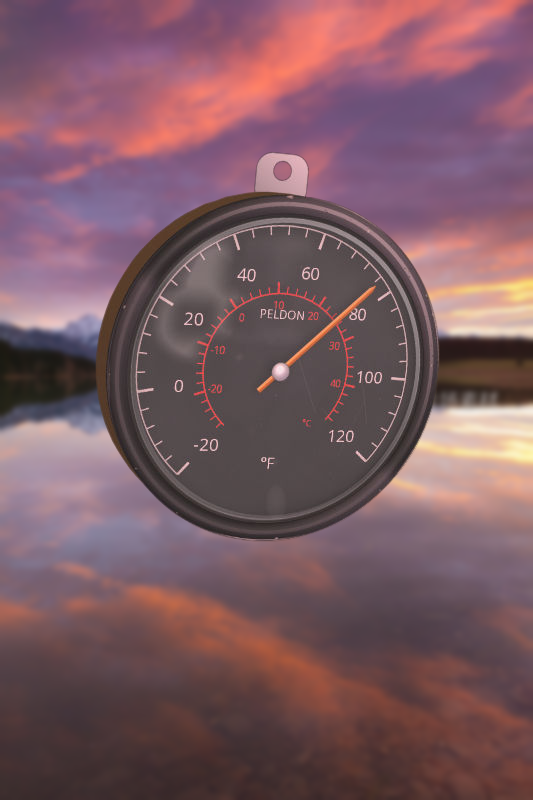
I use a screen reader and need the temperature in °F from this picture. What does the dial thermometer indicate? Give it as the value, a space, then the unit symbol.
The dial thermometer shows 76 °F
